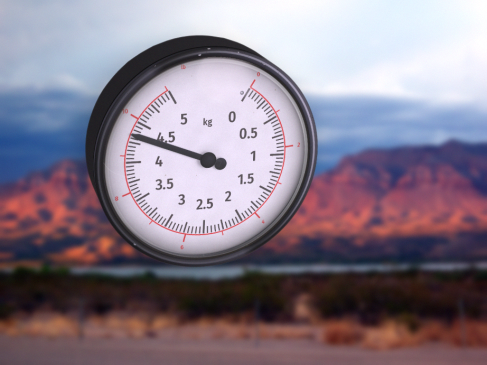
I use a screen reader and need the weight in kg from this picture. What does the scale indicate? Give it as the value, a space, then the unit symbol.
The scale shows 4.35 kg
